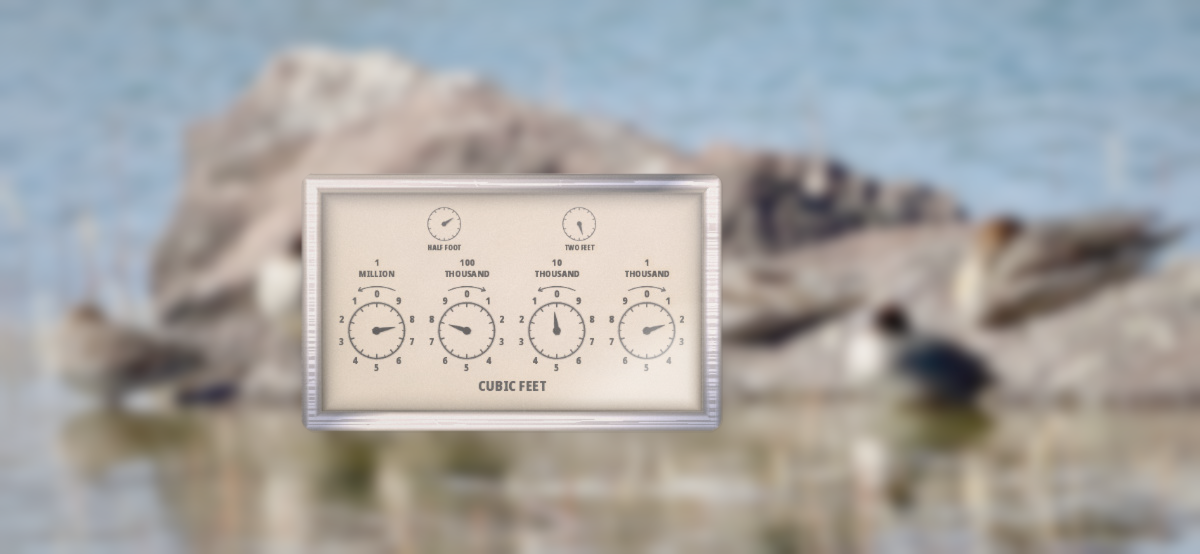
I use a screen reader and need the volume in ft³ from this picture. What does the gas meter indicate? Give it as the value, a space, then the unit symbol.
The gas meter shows 780200 ft³
